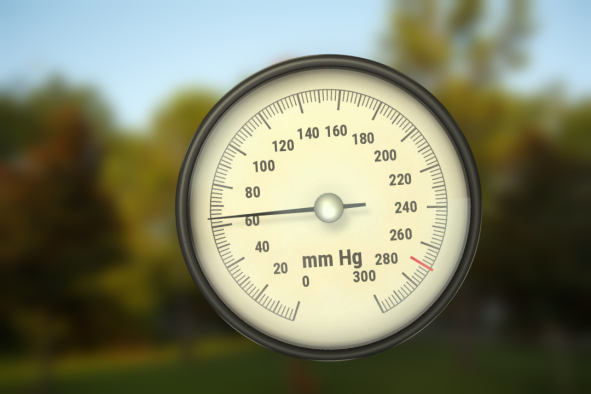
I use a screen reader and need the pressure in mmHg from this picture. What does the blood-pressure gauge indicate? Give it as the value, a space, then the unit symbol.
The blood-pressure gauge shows 64 mmHg
